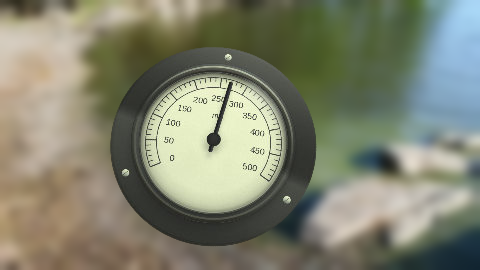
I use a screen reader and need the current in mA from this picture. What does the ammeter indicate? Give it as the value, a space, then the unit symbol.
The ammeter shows 270 mA
